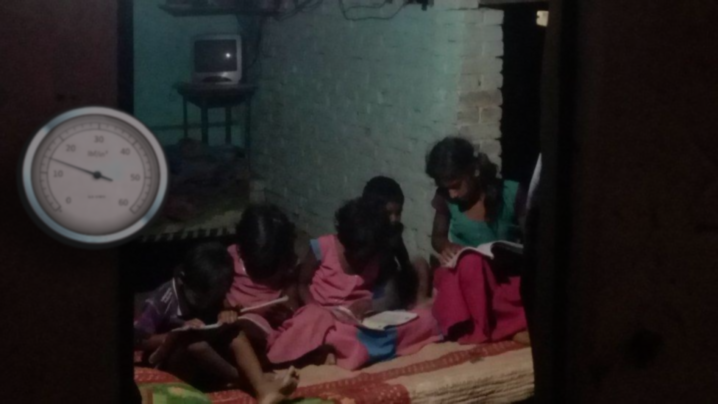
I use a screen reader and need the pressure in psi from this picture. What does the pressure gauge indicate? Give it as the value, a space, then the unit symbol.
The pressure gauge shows 14 psi
